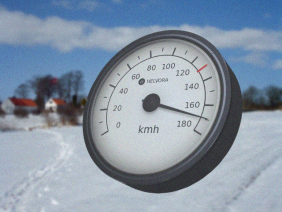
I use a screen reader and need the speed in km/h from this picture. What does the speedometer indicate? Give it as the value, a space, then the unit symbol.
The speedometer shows 170 km/h
